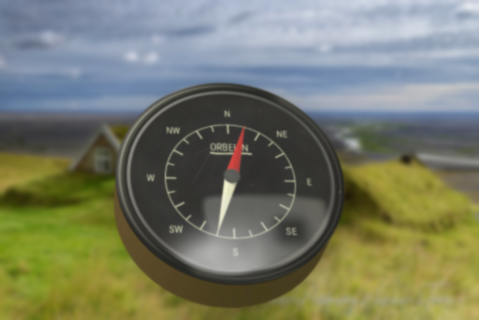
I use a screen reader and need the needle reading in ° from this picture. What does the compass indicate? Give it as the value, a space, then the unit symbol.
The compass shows 15 °
